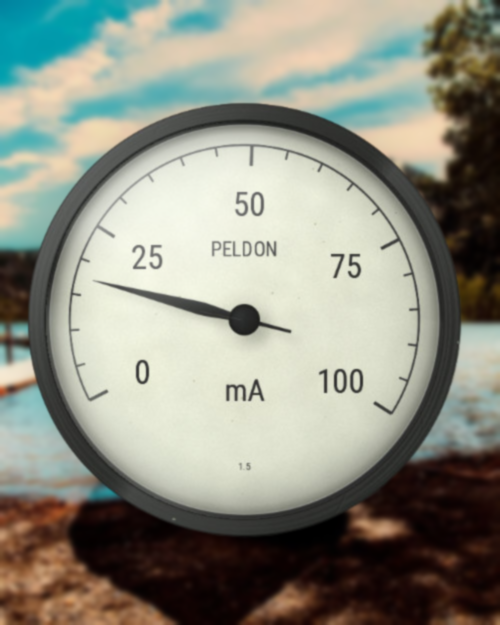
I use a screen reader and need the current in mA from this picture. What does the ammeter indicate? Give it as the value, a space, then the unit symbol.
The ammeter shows 17.5 mA
